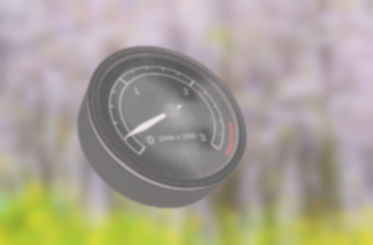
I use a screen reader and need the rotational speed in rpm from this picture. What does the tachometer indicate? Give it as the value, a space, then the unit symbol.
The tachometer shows 200 rpm
